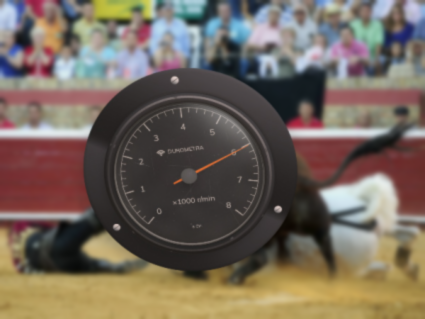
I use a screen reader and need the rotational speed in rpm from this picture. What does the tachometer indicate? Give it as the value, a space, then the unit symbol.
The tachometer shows 6000 rpm
